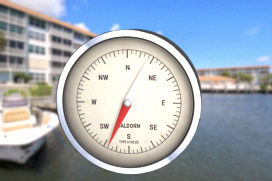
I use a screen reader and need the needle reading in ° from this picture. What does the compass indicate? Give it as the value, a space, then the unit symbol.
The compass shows 205 °
